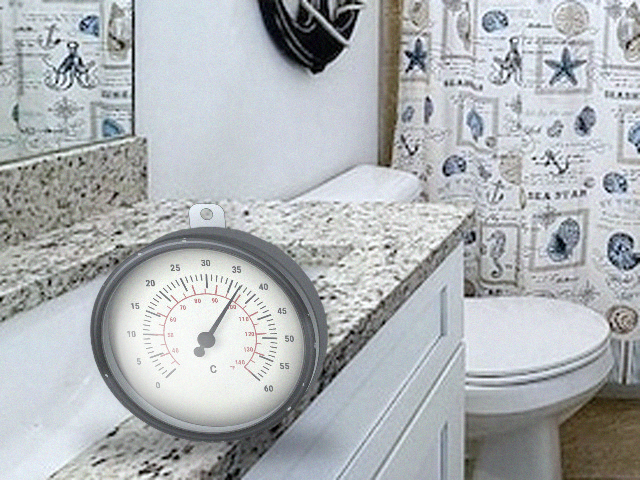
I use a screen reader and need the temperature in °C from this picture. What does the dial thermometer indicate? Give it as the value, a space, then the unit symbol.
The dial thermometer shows 37 °C
